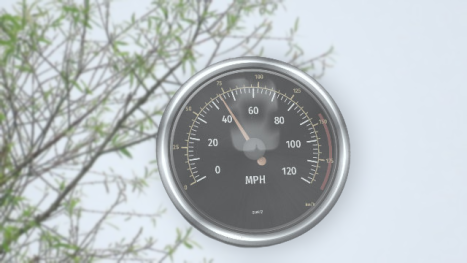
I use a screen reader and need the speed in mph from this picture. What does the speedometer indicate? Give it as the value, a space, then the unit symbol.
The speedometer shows 44 mph
